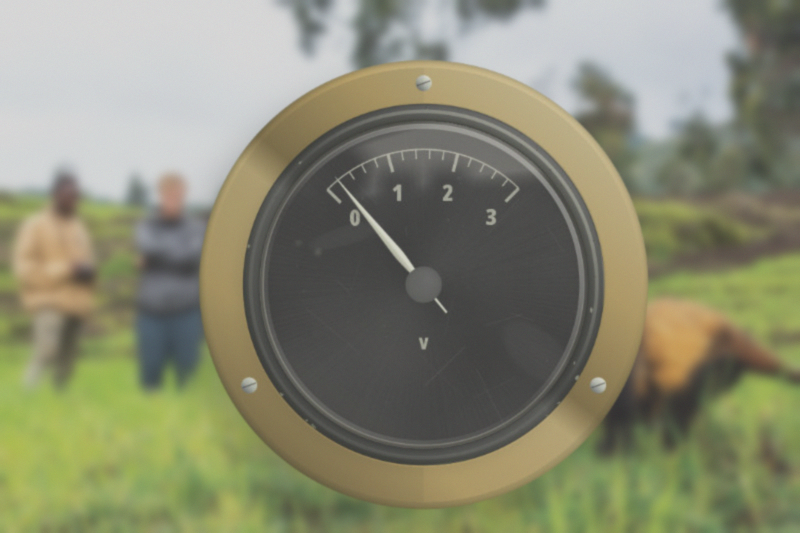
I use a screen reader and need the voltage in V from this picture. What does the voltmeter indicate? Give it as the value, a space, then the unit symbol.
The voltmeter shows 0.2 V
